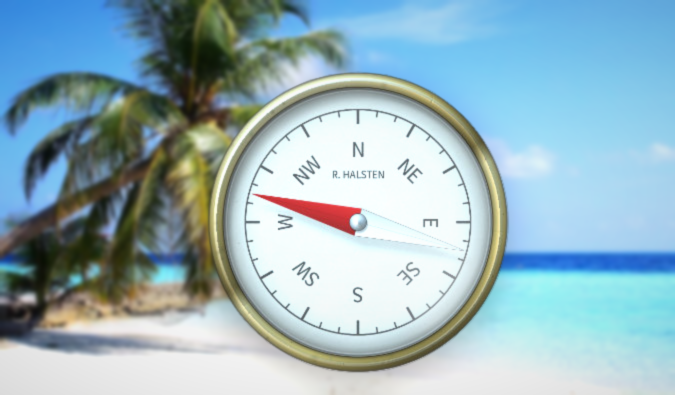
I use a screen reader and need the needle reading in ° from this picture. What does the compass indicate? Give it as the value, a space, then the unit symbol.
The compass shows 285 °
